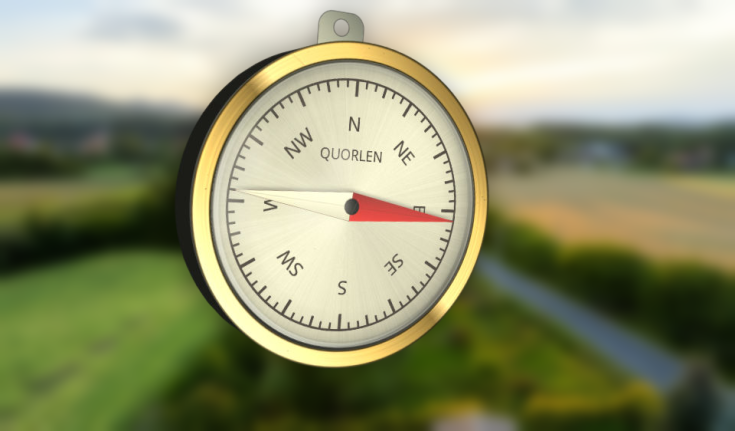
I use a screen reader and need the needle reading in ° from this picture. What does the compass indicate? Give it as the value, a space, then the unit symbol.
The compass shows 95 °
